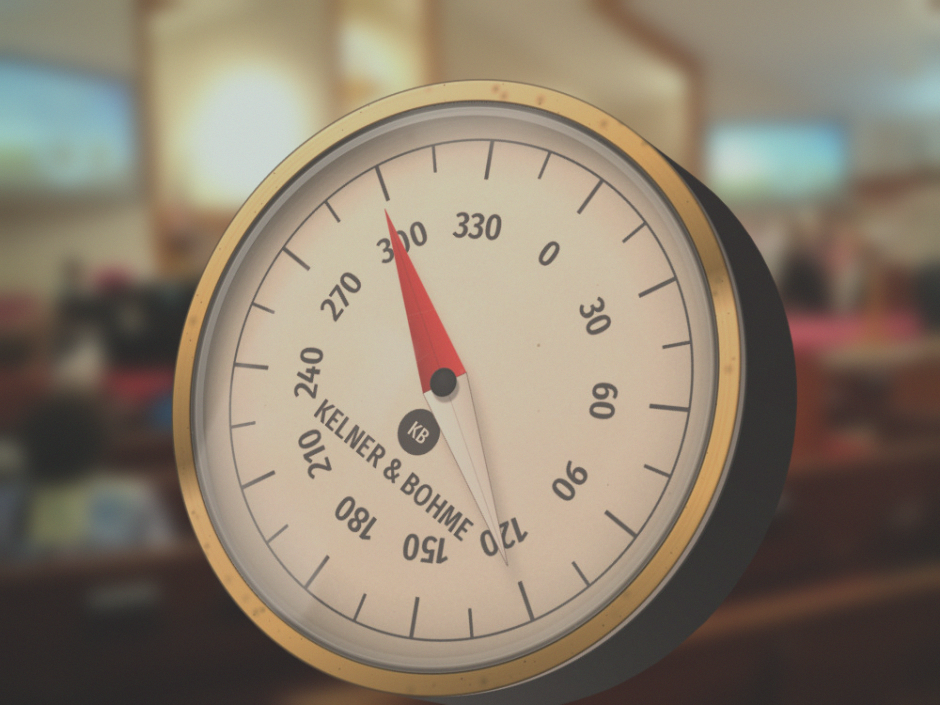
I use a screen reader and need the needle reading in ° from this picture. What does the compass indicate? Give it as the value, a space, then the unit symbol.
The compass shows 300 °
